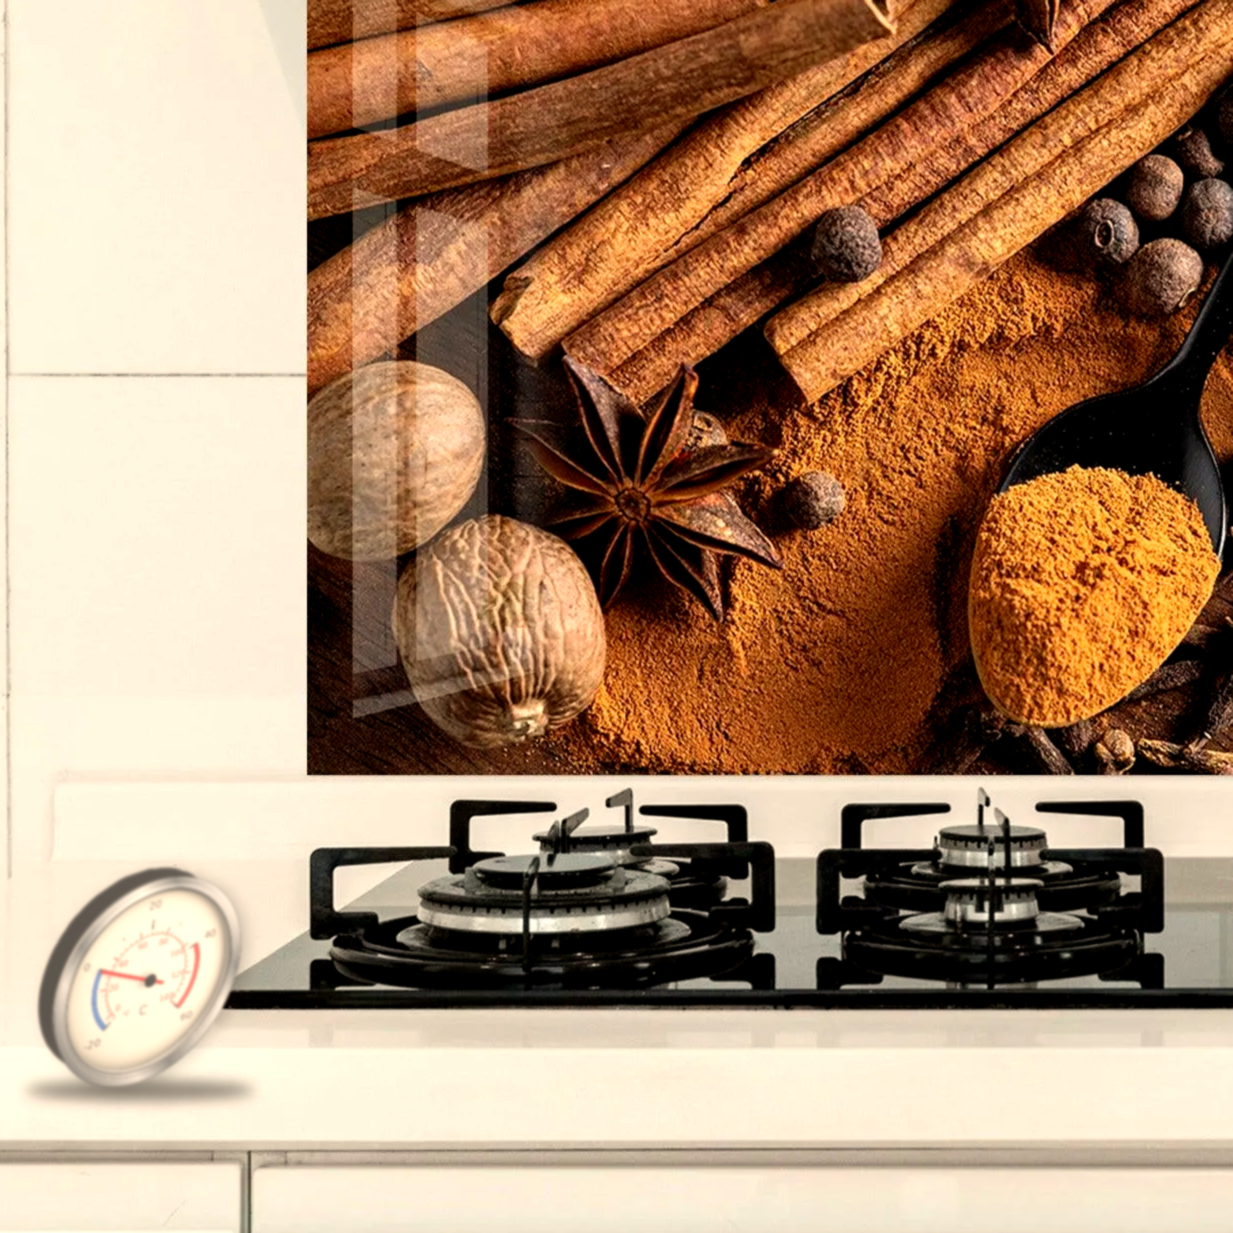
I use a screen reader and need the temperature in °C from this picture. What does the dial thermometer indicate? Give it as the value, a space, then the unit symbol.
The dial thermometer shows 0 °C
